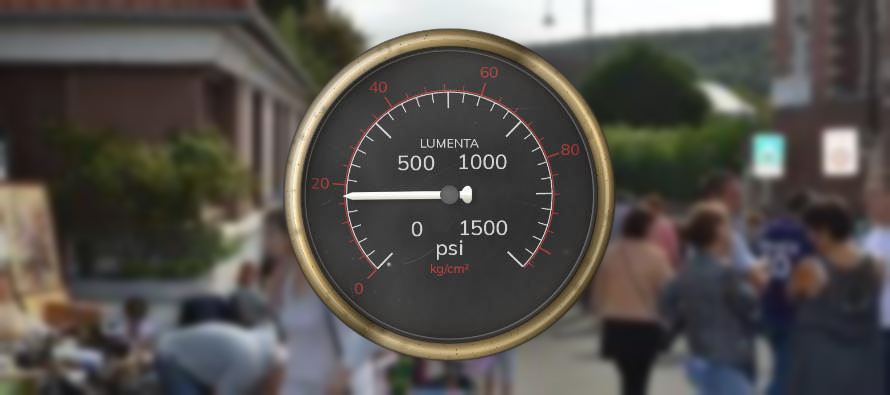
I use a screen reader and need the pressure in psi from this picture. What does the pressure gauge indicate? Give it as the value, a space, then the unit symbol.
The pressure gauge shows 250 psi
